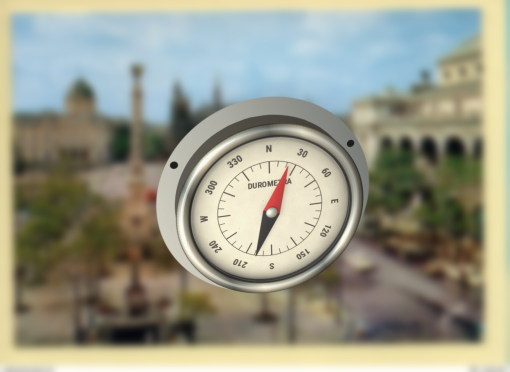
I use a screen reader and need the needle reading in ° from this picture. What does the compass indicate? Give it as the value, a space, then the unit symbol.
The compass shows 20 °
